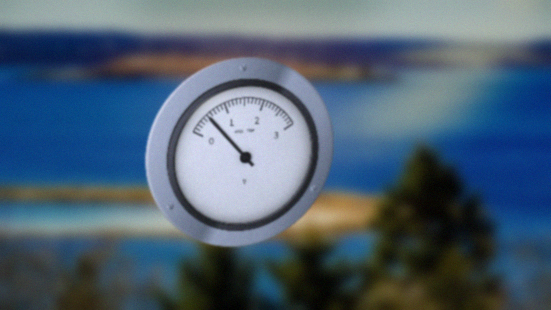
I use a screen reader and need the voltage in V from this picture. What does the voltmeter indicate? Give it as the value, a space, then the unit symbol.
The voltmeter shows 0.5 V
